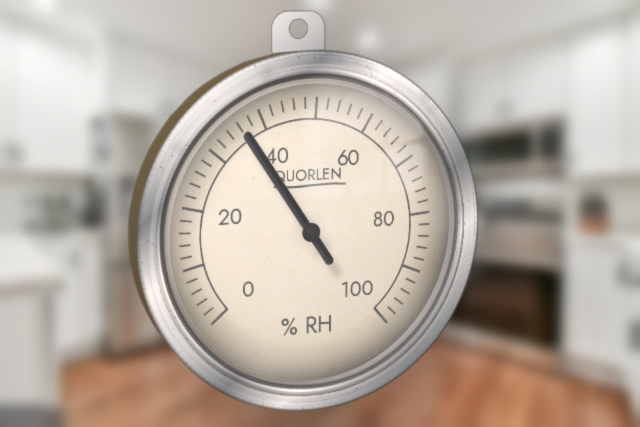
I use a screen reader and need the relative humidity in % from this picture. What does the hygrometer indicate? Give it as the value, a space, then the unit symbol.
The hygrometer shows 36 %
